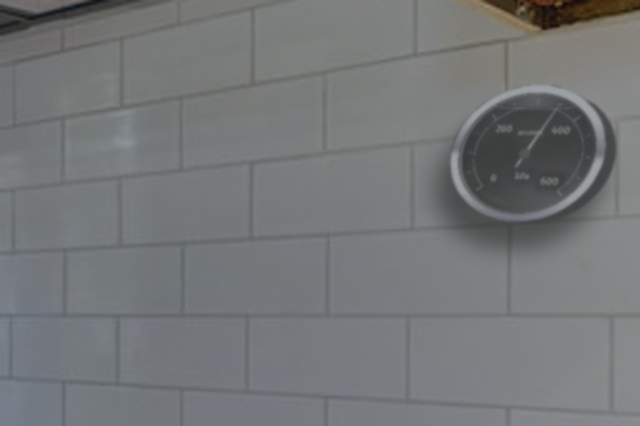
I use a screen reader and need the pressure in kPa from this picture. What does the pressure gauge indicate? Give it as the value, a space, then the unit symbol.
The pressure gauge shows 350 kPa
